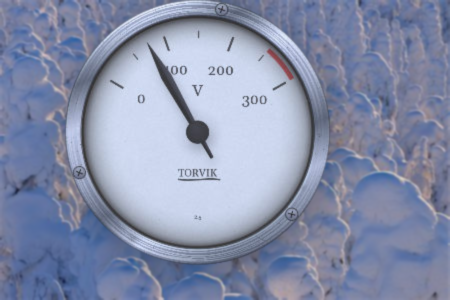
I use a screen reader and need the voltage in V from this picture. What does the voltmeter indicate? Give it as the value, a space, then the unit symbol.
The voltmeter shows 75 V
